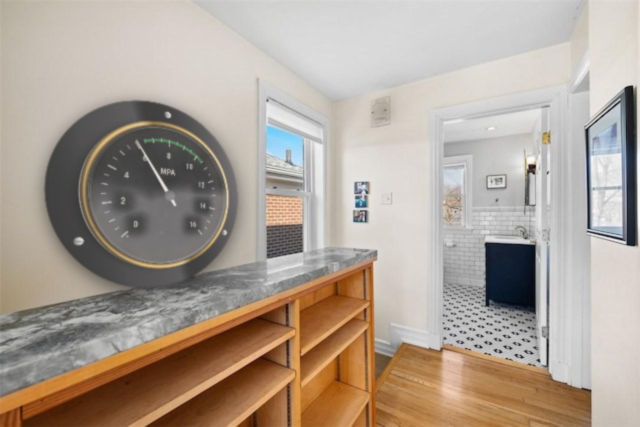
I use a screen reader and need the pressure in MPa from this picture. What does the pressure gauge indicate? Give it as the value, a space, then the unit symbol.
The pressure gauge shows 6 MPa
